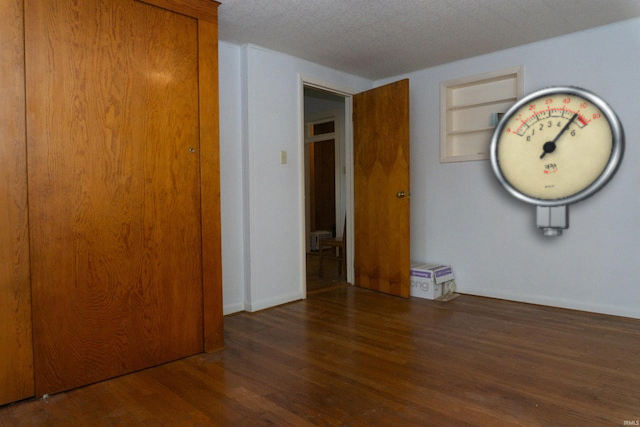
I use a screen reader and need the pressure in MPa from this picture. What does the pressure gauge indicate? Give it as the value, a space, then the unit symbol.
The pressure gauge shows 5 MPa
